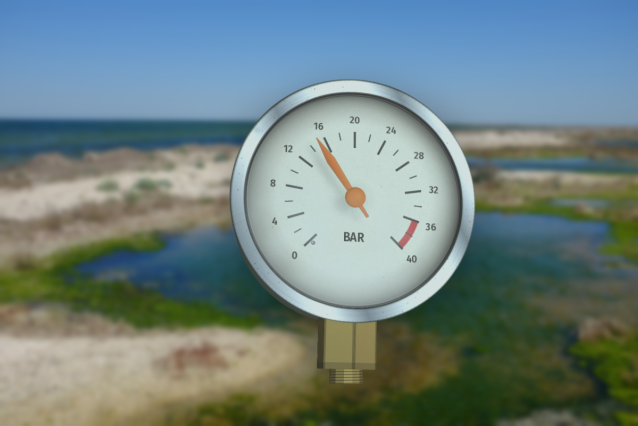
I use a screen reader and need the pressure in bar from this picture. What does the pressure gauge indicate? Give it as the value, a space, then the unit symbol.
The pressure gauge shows 15 bar
